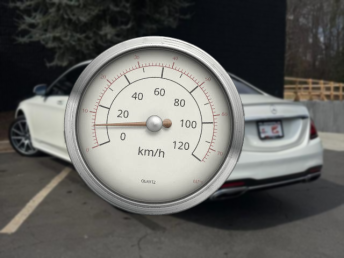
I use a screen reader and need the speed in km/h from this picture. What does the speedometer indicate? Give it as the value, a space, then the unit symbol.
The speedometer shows 10 km/h
